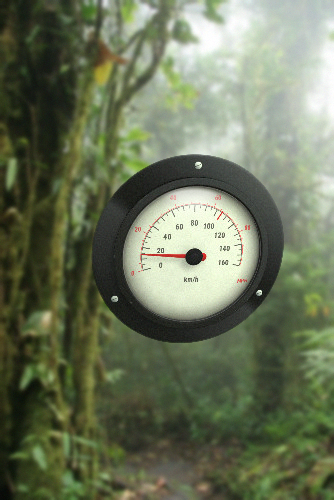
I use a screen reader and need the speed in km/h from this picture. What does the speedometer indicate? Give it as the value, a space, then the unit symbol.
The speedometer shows 15 km/h
